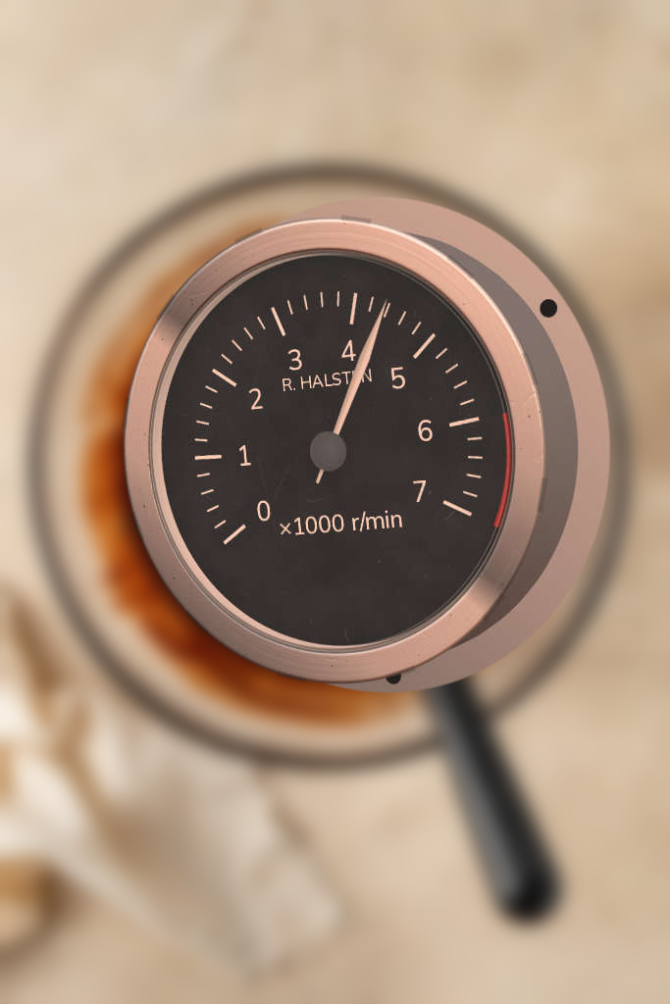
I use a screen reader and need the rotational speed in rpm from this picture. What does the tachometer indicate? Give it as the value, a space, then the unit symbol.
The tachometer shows 4400 rpm
